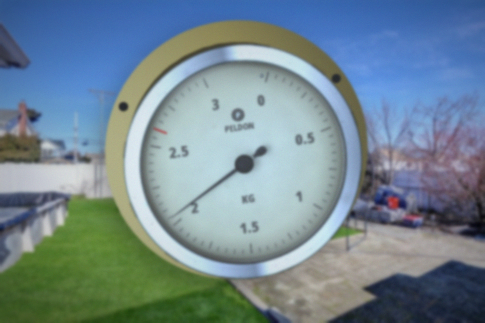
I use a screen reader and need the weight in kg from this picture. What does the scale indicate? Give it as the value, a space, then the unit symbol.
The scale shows 2.05 kg
